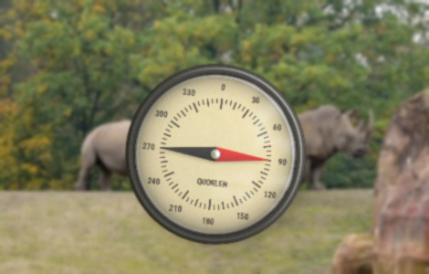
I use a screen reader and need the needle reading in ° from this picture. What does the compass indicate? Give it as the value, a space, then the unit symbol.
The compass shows 90 °
